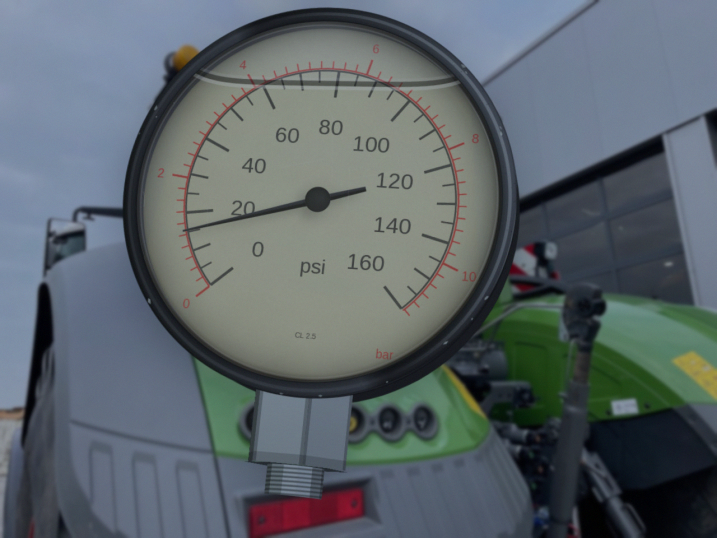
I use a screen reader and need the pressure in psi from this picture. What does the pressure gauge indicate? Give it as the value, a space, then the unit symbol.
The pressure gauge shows 15 psi
